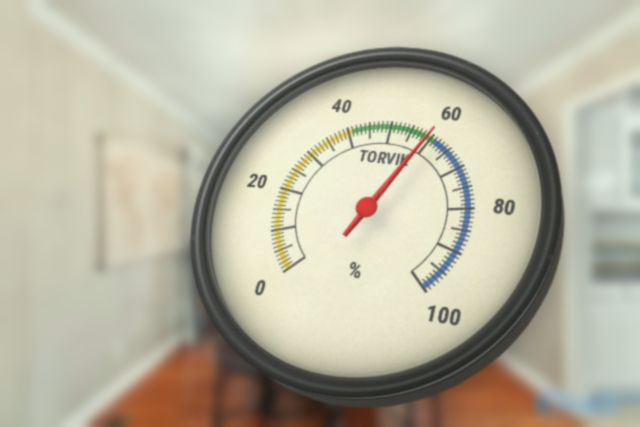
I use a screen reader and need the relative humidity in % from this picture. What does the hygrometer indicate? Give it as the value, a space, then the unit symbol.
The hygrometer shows 60 %
